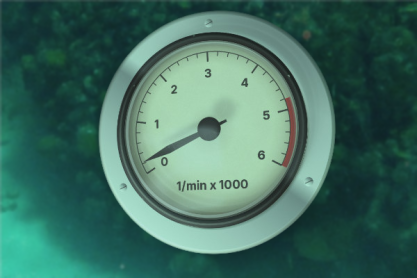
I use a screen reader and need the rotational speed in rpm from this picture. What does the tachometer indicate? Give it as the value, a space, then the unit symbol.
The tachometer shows 200 rpm
